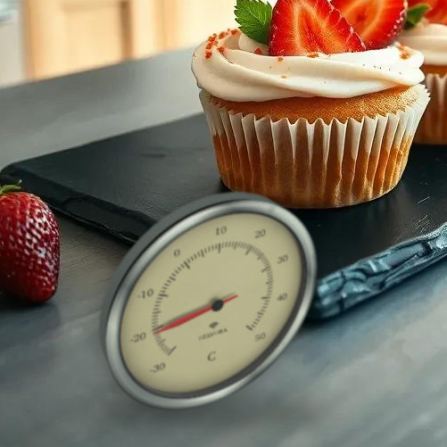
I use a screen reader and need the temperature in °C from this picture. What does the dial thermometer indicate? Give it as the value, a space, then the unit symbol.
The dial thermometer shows -20 °C
